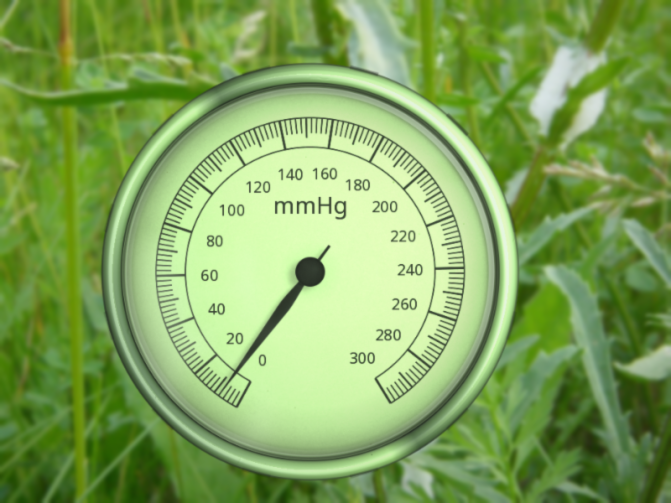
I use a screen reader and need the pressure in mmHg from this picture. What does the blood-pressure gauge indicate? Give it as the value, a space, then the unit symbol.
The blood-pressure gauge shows 8 mmHg
